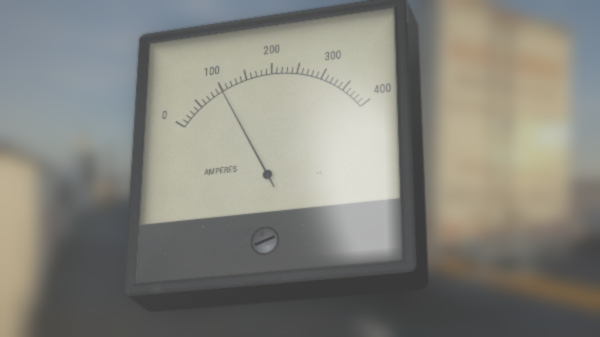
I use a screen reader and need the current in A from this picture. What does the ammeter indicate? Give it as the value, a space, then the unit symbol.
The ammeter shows 100 A
